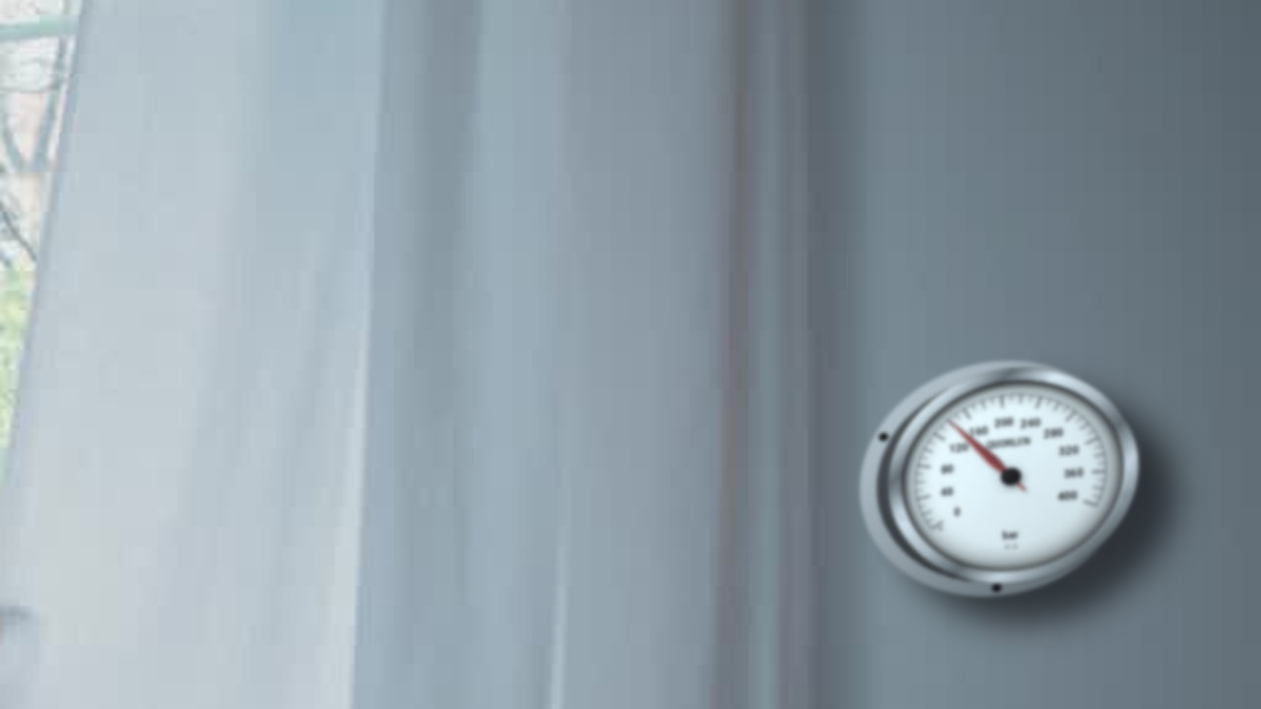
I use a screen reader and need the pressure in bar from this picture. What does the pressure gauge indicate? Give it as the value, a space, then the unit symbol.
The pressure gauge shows 140 bar
